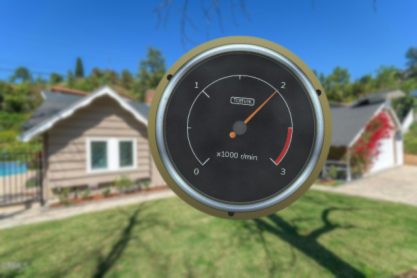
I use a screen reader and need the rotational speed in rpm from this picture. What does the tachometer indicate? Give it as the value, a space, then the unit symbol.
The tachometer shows 2000 rpm
